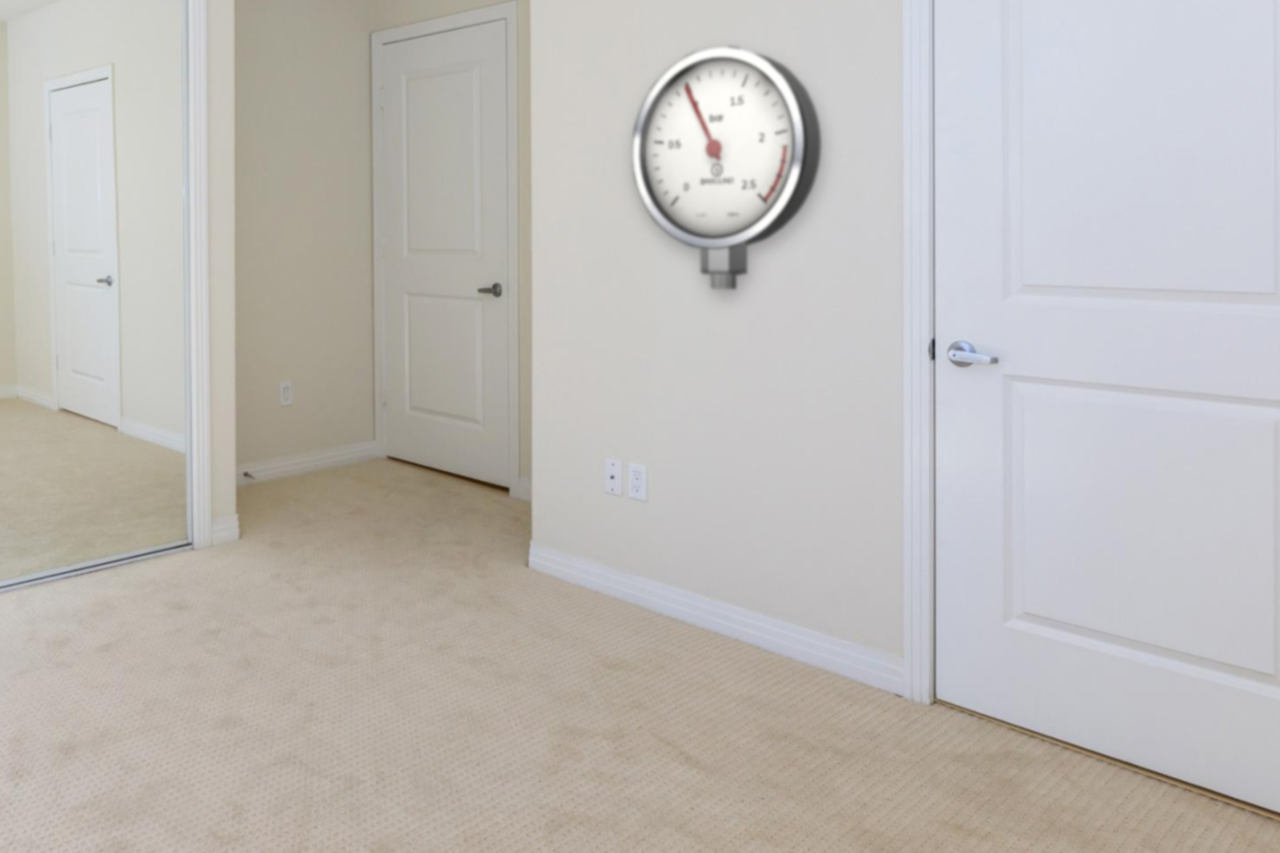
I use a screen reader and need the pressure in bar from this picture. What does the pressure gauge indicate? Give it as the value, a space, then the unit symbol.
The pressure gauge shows 1 bar
